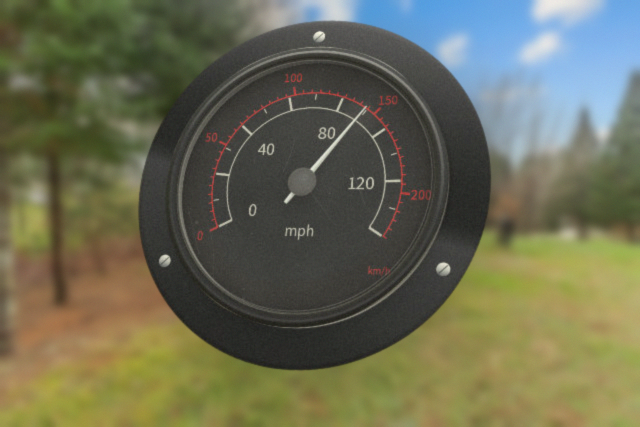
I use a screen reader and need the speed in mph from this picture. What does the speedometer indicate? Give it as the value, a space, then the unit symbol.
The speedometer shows 90 mph
